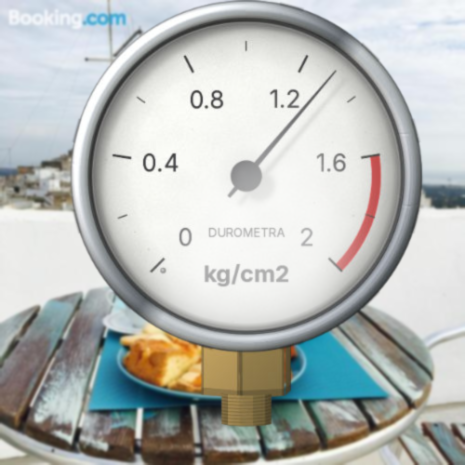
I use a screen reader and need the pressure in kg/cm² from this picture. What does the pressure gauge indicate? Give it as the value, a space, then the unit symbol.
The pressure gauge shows 1.3 kg/cm²
